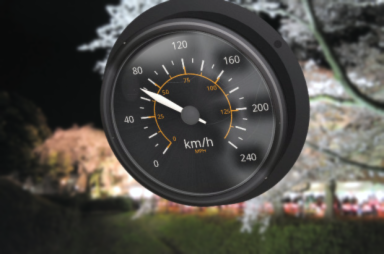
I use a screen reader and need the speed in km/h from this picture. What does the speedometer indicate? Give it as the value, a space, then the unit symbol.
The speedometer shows 70 km/h
